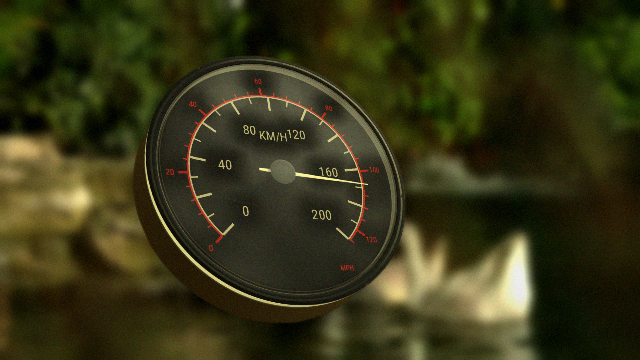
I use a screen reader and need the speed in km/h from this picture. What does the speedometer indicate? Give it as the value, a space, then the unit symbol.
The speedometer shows 170 km/h
